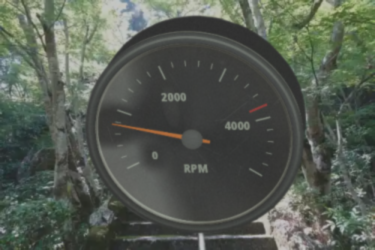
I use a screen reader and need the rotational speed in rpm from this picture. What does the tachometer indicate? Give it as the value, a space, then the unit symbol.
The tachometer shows 800 rpm
